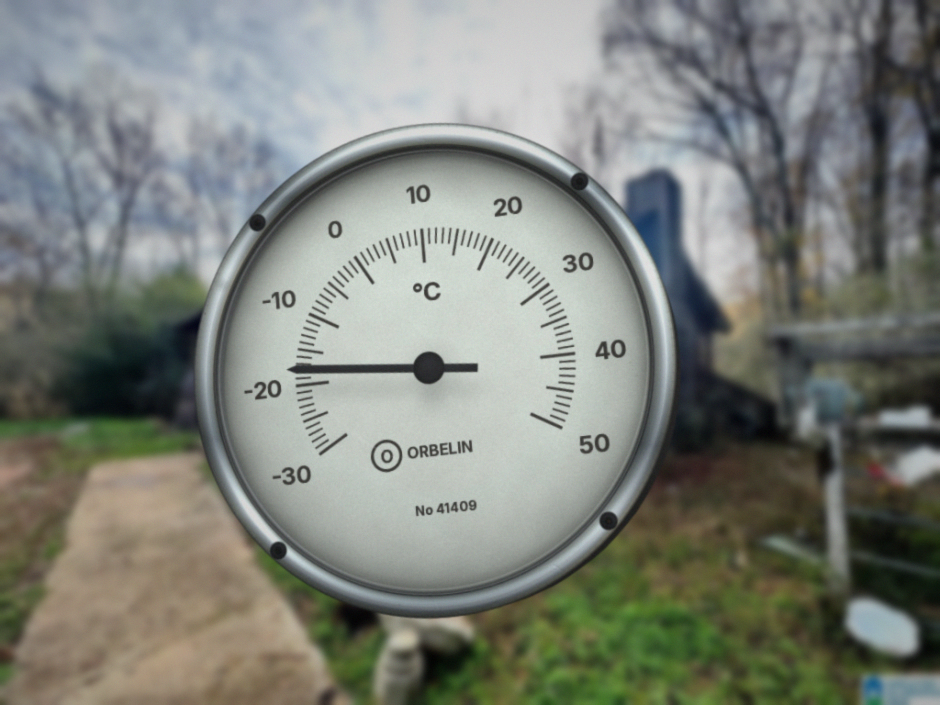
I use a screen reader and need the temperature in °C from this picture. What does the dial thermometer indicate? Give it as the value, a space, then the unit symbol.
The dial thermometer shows -18 °C
